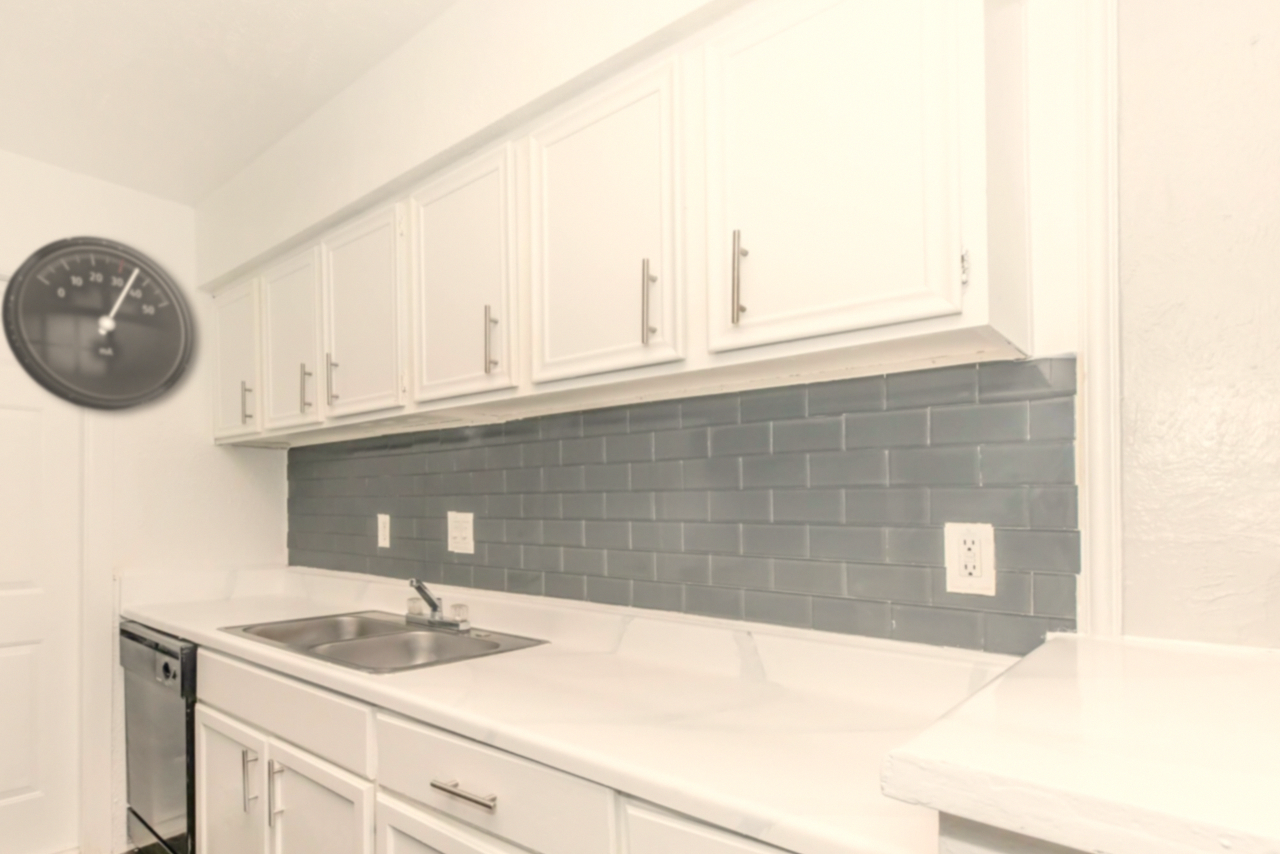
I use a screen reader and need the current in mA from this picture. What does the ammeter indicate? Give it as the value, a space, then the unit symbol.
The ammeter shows 35 mA
